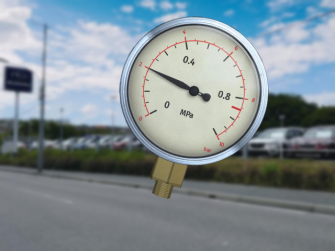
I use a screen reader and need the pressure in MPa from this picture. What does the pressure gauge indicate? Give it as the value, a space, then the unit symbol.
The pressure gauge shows 0.2 MPa
